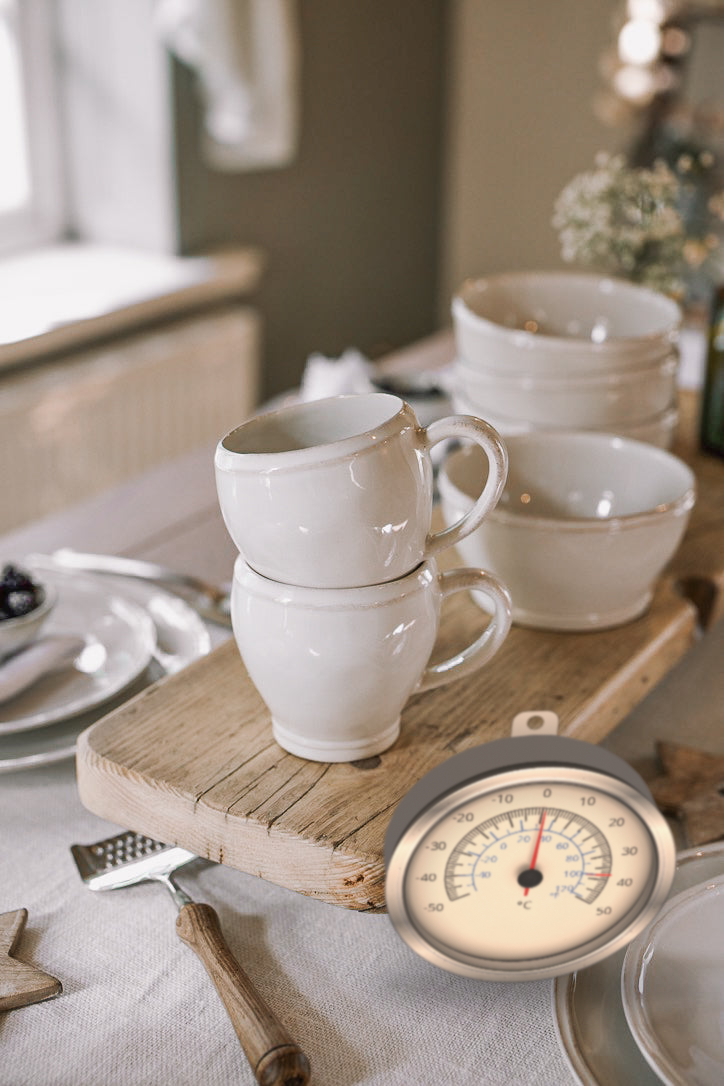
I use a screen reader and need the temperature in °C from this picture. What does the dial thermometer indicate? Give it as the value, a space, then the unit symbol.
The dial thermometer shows 0 °C
